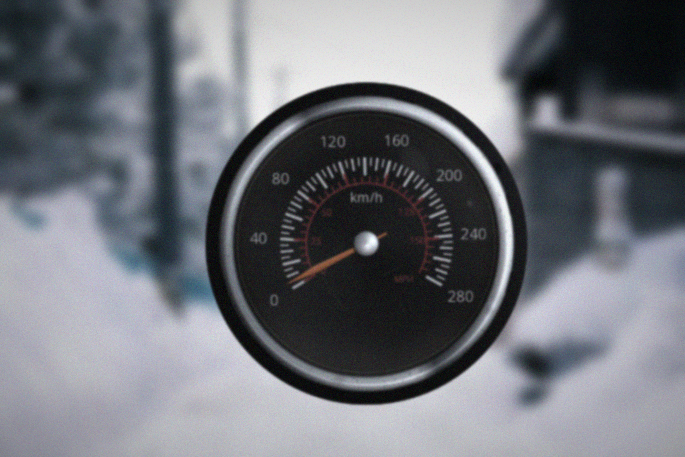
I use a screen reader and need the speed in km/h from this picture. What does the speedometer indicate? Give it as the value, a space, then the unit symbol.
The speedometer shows 5 km/h
